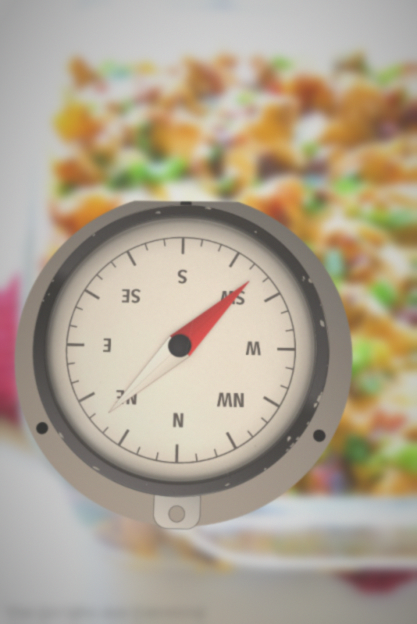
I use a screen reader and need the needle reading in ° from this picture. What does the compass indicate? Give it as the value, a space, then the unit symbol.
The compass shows 225 °
